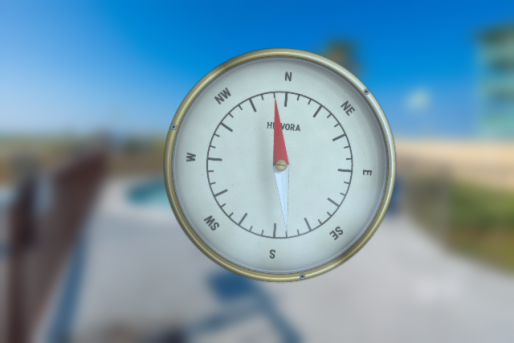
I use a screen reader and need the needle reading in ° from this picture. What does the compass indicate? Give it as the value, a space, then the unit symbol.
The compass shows 350 °
